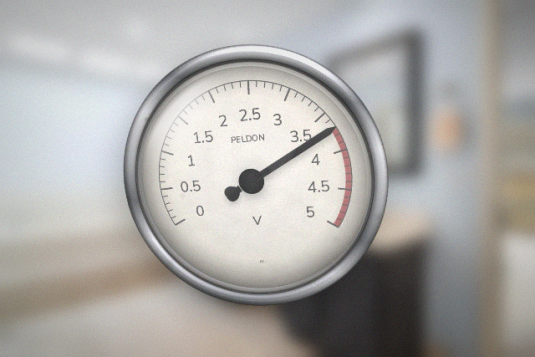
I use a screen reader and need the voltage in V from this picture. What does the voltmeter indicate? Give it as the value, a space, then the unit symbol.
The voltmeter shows 3.7 V
